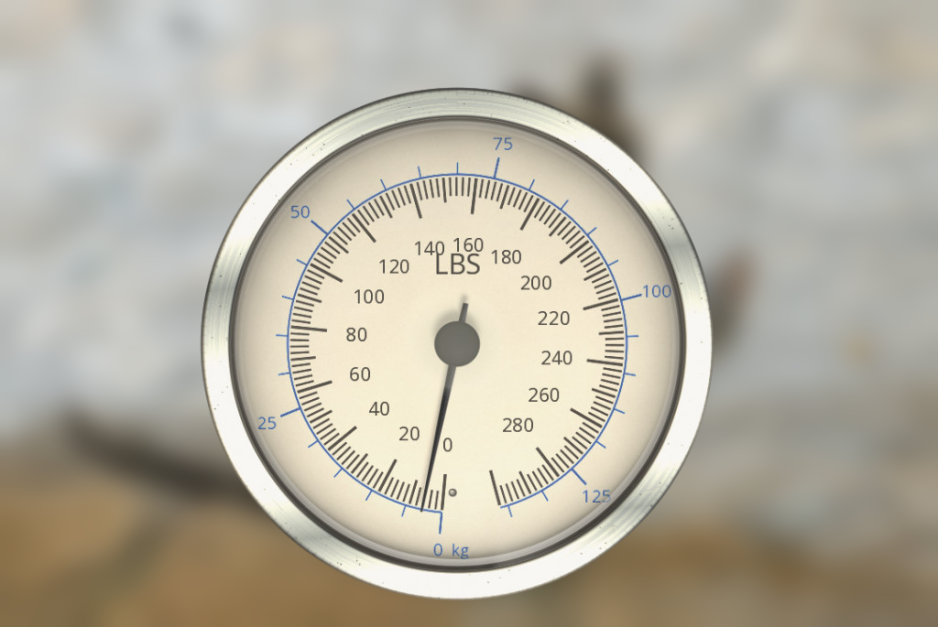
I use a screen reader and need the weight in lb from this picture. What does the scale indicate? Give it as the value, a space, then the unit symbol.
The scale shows 6 lb
